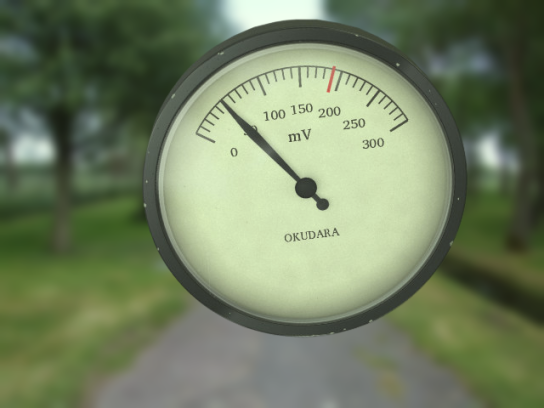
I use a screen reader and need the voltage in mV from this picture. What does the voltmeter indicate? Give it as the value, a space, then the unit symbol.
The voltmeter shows 50 mV
